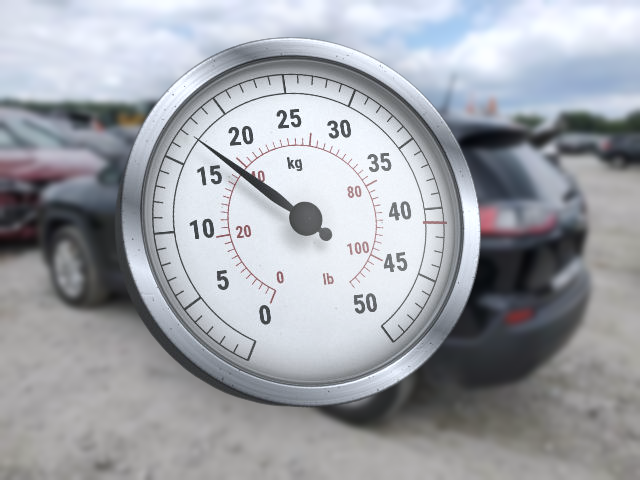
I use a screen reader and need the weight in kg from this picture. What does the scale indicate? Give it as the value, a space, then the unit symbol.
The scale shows 17 kg
